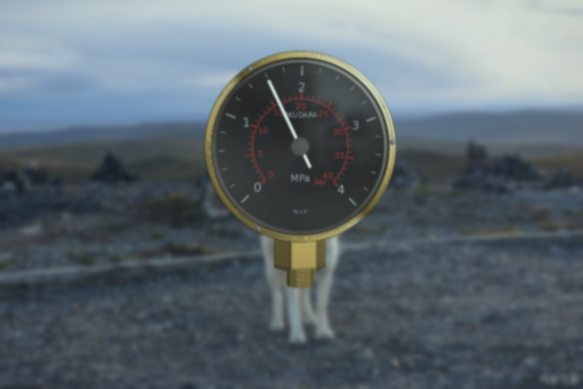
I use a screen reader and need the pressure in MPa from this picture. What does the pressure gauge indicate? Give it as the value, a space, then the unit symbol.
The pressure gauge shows 1.6 MPa
